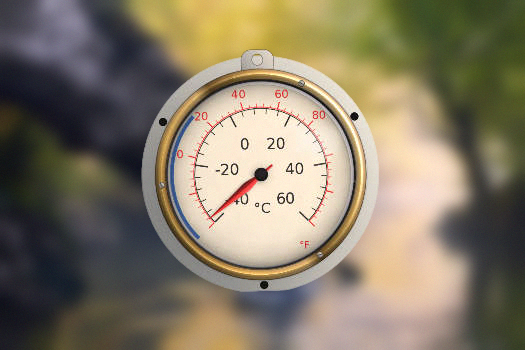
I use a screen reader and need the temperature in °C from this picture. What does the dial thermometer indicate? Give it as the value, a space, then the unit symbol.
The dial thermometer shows -38 °C
